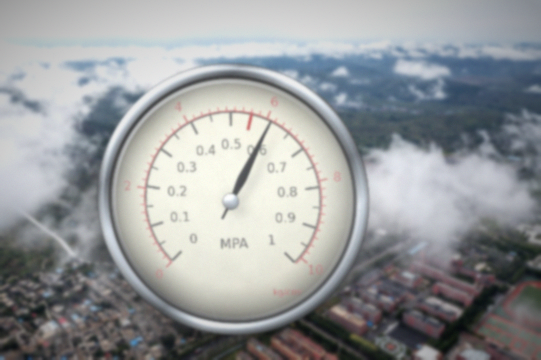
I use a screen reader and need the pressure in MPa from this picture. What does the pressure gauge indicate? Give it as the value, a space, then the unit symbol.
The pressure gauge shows 0.6 MPa
